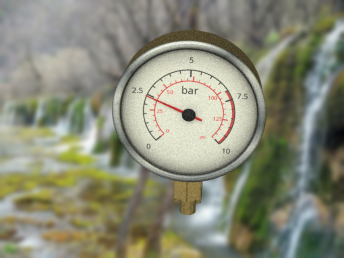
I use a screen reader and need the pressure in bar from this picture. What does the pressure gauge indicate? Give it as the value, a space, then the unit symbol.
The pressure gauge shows 2.5 bar
